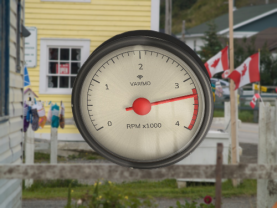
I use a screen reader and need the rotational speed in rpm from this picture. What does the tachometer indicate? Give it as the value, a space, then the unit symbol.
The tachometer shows 3300 rpm
